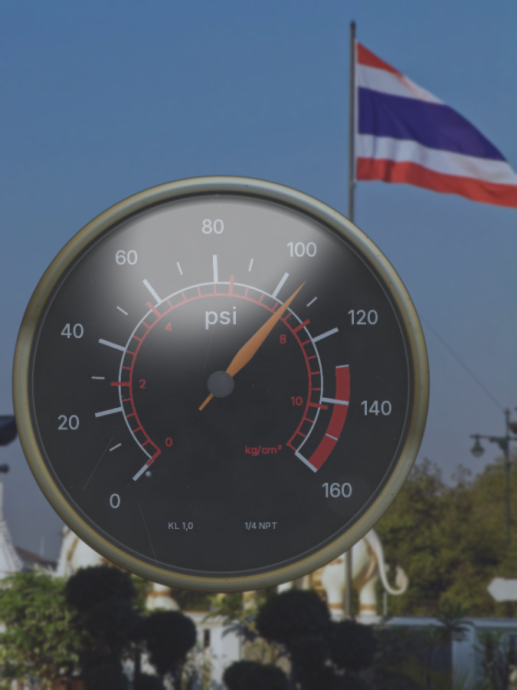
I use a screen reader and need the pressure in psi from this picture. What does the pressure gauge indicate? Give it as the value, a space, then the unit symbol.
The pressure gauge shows 105 psi
